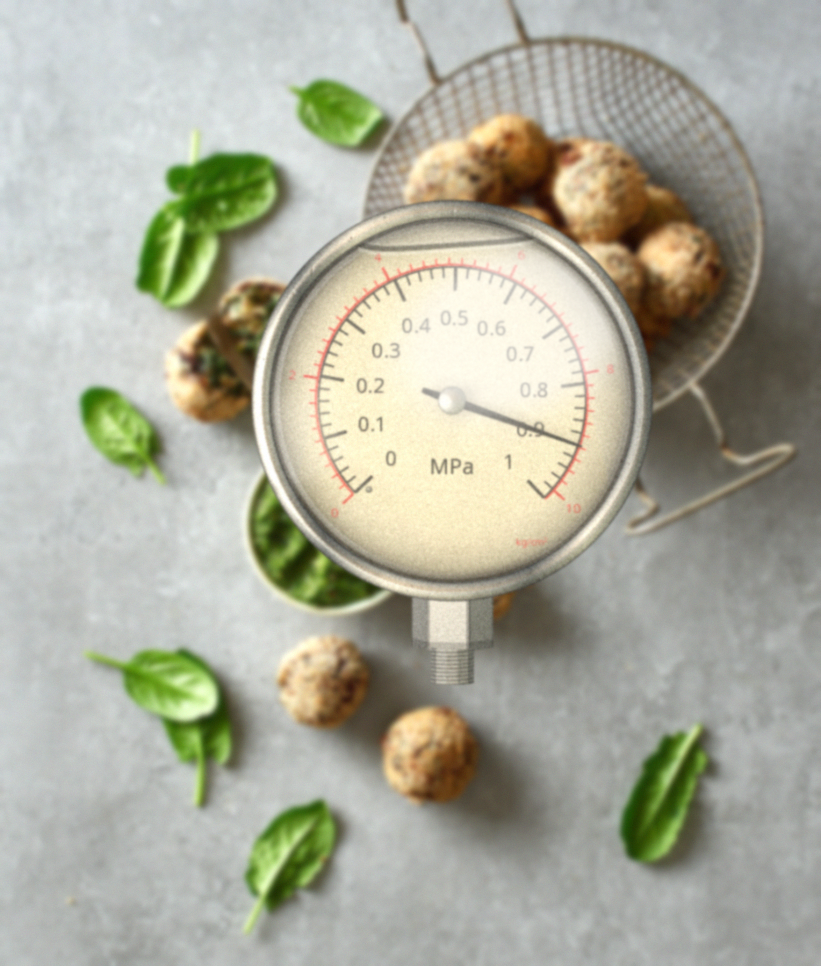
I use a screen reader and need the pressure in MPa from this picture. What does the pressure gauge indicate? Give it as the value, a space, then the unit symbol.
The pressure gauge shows 0.9 MPa
